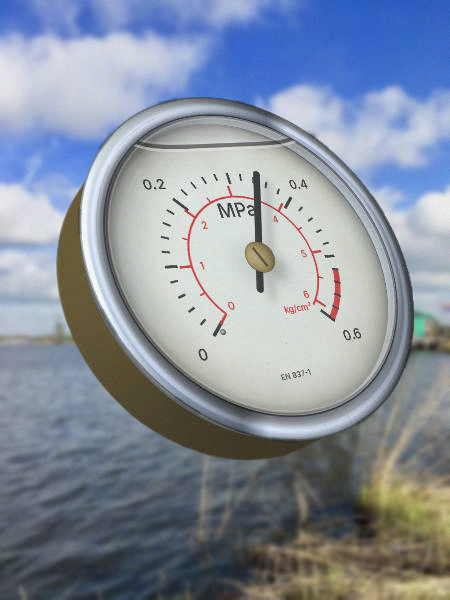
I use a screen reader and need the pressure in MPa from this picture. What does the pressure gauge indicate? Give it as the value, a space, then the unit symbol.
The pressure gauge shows 0.34 MPa
